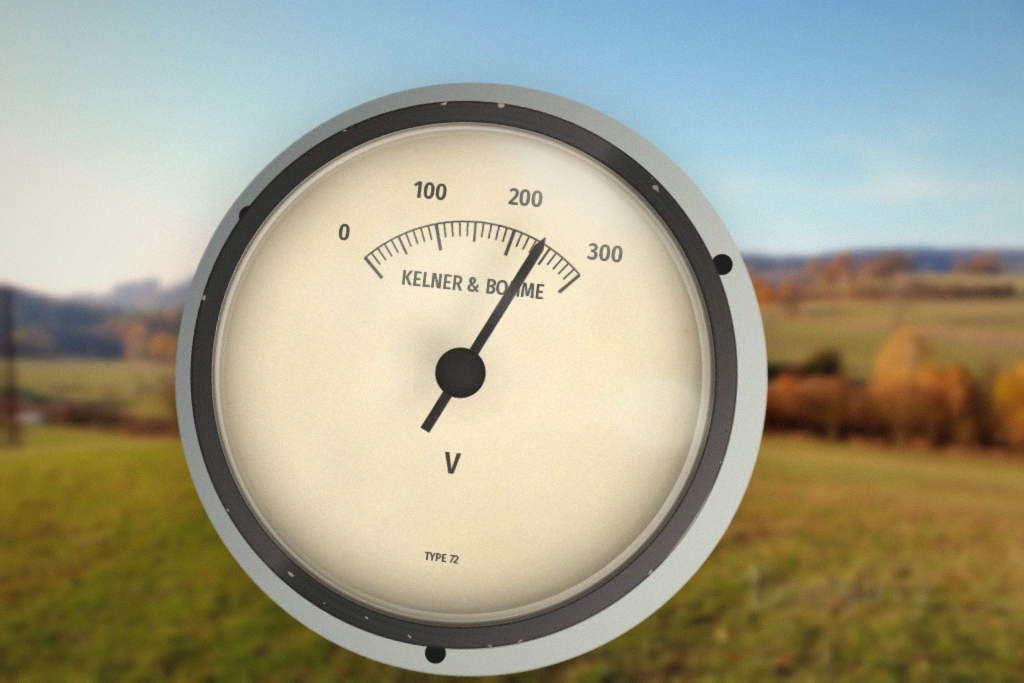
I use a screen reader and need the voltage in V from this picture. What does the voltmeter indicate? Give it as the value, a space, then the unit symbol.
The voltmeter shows 240 V
